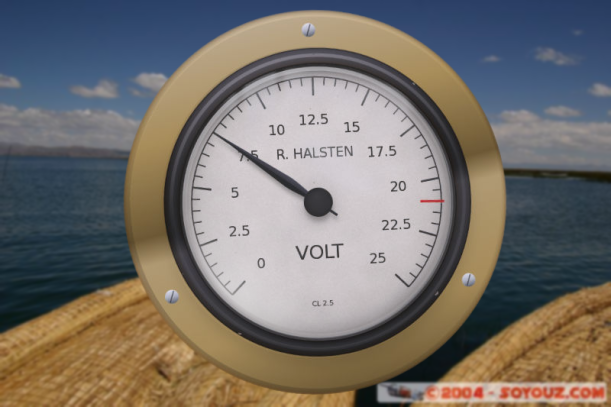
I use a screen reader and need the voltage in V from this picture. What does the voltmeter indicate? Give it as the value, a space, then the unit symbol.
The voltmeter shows 7.5 V
